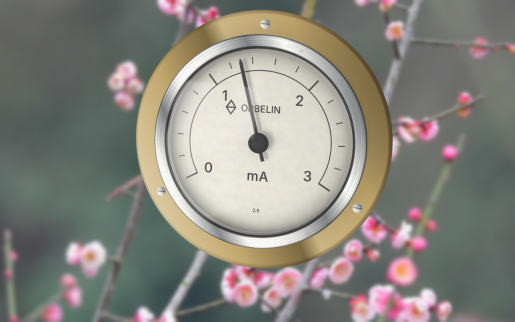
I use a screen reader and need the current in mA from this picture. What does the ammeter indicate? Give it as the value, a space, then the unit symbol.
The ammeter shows 1.3 mA
